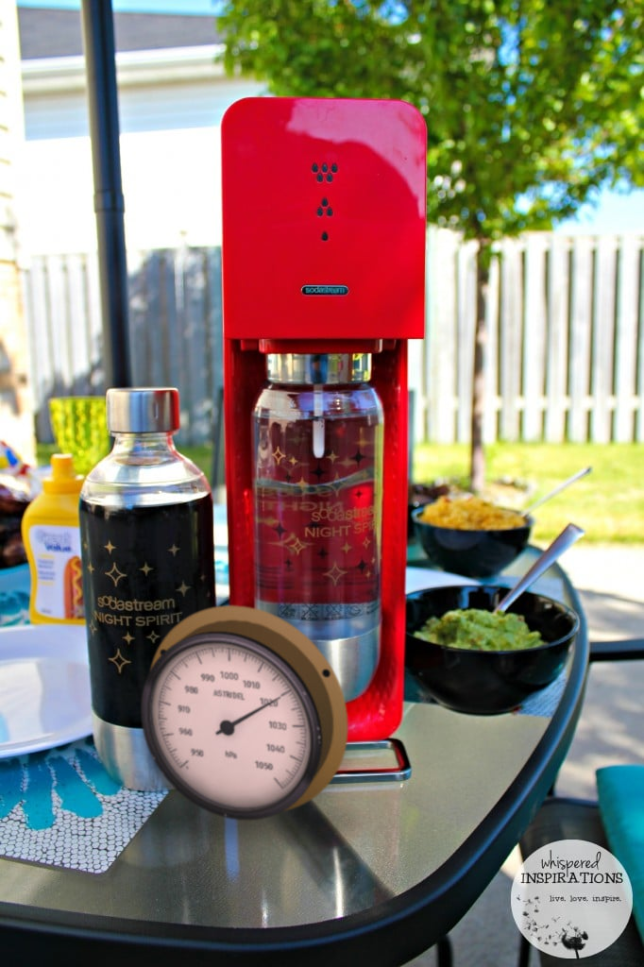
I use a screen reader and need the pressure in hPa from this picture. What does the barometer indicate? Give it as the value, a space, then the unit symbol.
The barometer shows 1020 hPa
